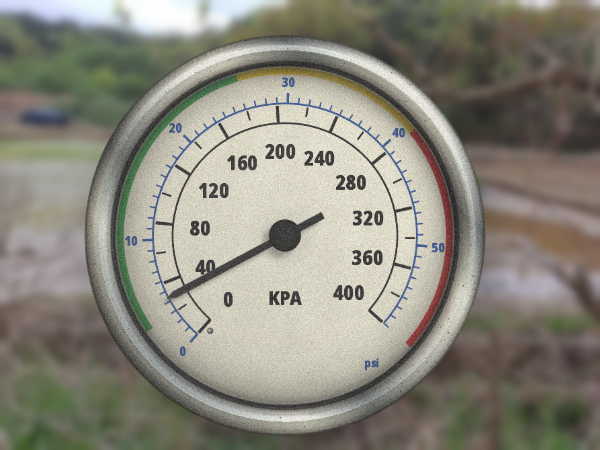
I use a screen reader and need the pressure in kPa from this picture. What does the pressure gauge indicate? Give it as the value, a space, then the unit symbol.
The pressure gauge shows 30 kPa
